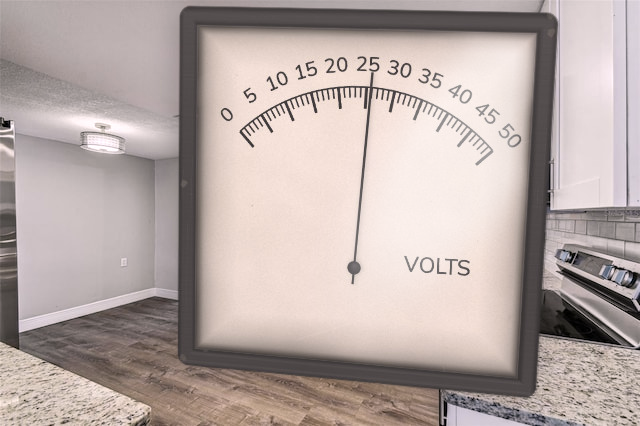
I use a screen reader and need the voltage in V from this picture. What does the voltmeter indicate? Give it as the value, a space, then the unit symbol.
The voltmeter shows 26 V
